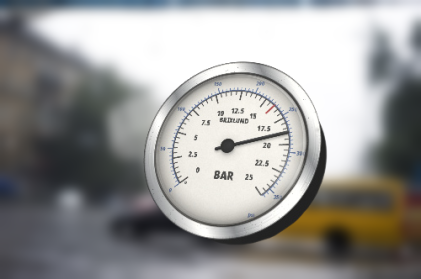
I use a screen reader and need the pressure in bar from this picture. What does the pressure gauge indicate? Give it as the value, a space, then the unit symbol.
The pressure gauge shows 19 bar
